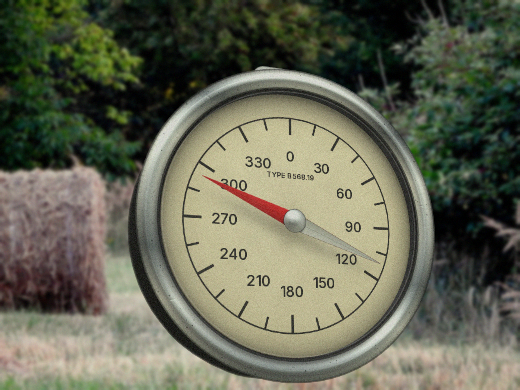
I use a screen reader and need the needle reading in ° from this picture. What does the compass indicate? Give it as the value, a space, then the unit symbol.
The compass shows 292.5 °
